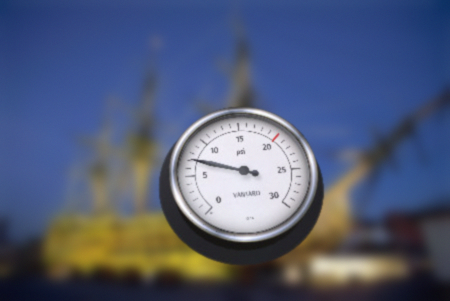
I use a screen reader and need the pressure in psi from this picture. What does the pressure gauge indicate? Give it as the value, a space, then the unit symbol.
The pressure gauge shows 7 psi
